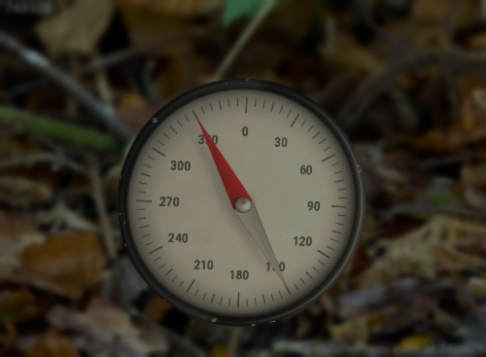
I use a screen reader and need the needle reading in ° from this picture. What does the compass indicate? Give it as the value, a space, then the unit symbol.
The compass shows 330 °
